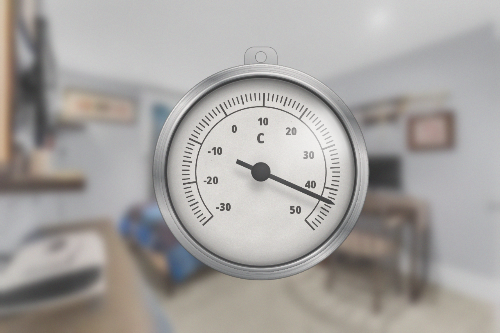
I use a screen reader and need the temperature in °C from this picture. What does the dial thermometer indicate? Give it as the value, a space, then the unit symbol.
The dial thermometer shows 43 °C
